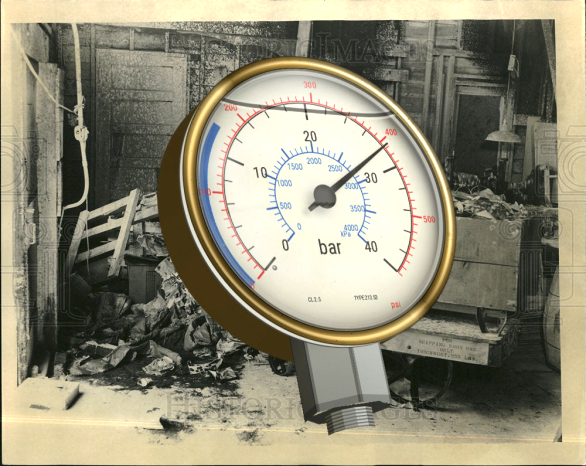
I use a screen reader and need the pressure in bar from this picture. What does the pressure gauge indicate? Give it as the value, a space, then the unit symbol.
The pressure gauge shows 28 bar
